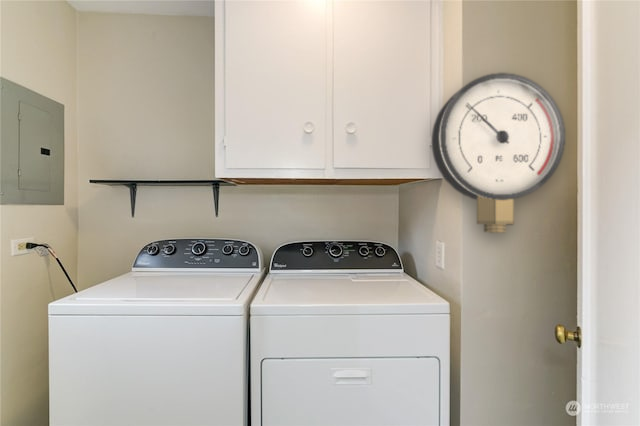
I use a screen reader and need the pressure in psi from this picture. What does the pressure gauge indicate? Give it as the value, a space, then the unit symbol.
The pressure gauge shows 200 psi
